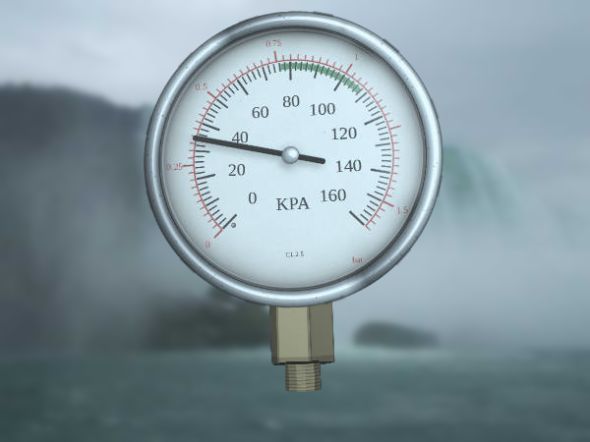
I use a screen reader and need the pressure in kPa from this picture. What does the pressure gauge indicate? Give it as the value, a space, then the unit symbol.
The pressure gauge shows 34 kPa
